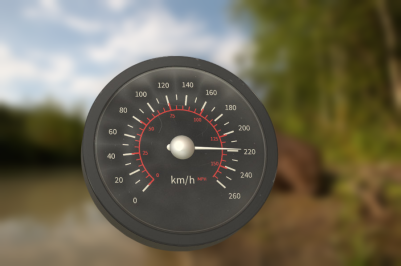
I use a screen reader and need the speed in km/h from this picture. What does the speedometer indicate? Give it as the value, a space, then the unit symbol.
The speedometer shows 220 km/h
